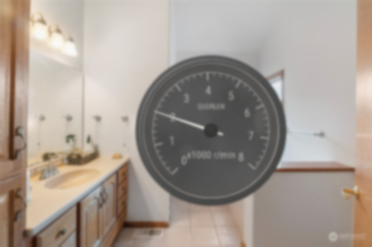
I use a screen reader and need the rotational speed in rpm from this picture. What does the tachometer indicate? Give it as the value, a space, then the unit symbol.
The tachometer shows 2000 rpm
